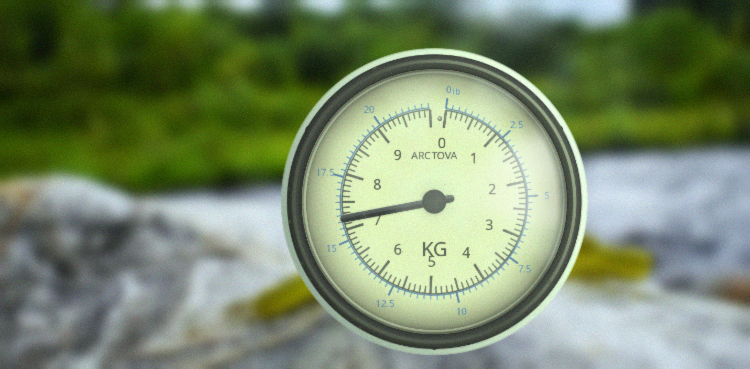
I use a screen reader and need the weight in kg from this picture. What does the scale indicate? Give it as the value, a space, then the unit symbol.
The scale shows 7.2 kg
